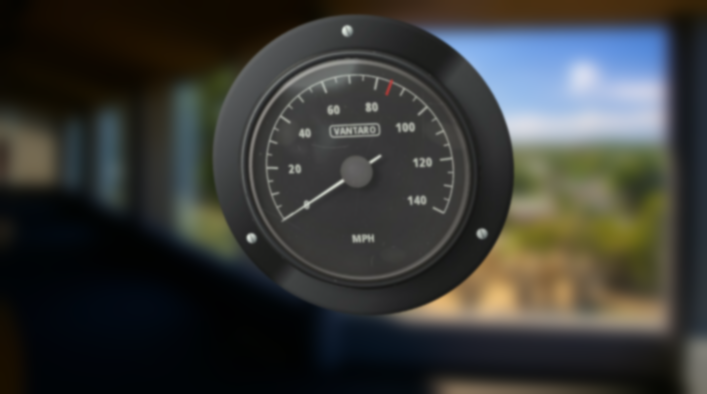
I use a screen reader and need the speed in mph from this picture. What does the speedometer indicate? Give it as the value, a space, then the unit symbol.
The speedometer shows 0 mph
